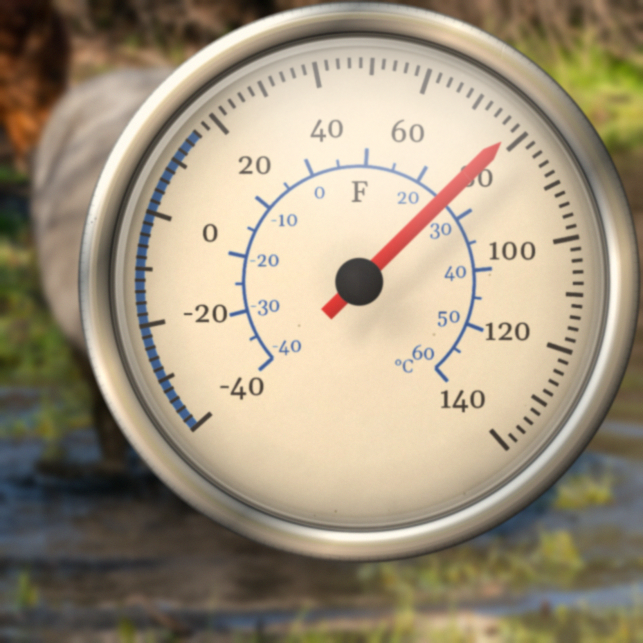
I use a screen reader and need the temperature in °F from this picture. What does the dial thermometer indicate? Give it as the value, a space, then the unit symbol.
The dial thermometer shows 78 °F
